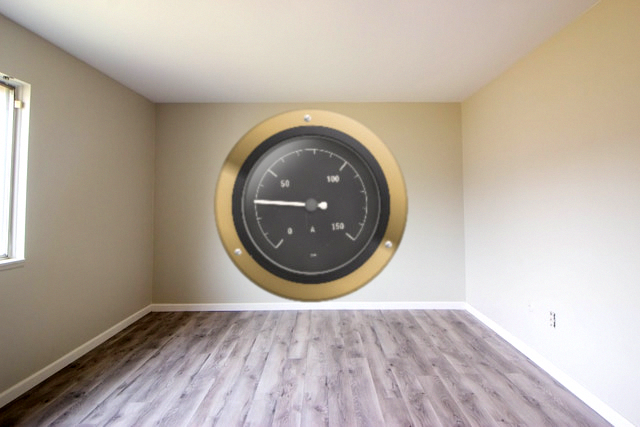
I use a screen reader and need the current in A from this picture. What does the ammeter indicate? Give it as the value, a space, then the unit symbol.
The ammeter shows 30 A
